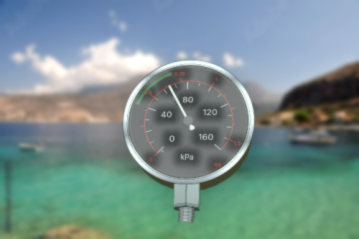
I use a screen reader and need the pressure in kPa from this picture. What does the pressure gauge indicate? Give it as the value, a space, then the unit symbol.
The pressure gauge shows 65 kPa
